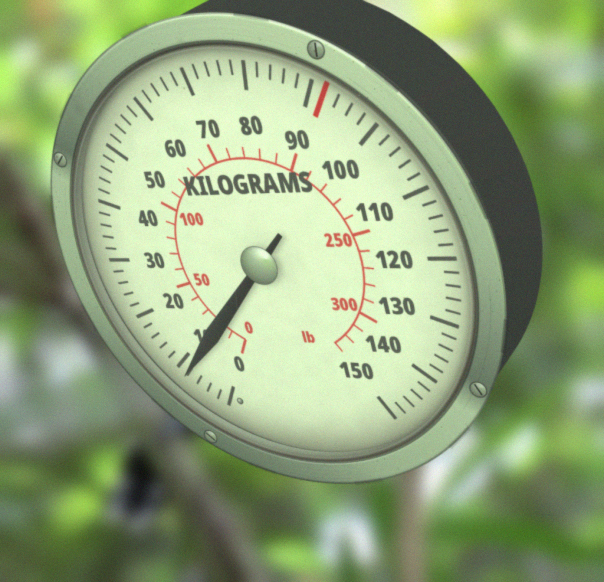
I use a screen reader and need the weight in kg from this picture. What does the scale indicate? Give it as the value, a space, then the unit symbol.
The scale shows 8 kg
